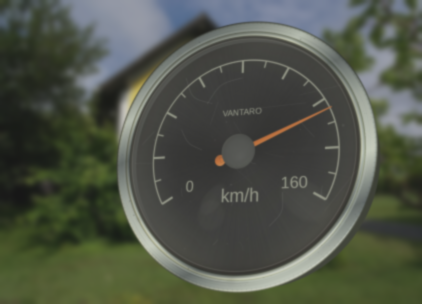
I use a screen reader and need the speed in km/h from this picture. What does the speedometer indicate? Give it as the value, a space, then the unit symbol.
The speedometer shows 125 km/h
